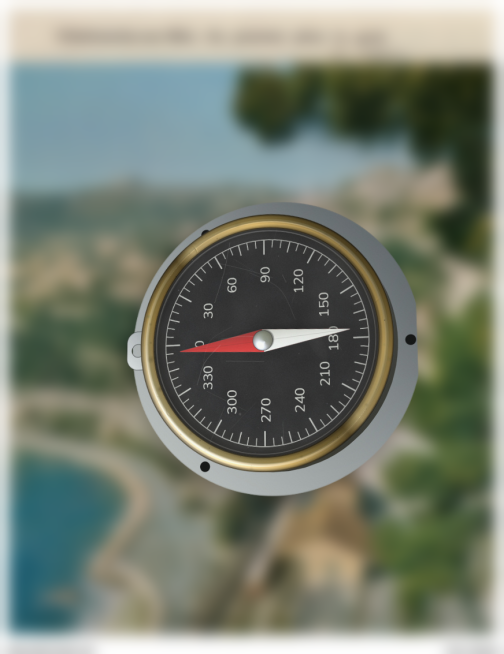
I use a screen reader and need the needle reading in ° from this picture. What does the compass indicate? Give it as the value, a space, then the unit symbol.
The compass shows 355 °
